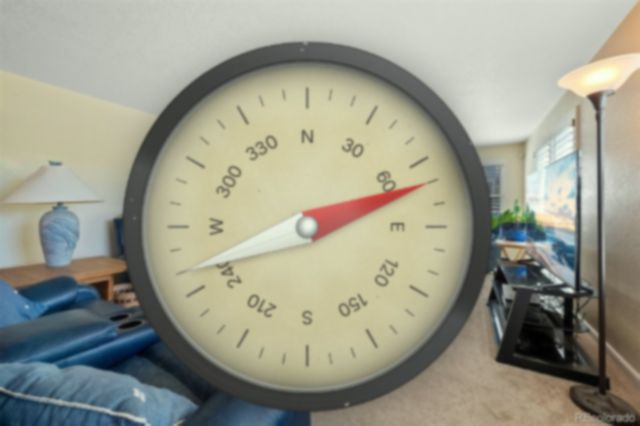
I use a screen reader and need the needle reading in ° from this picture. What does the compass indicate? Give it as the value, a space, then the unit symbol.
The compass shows 70 °
